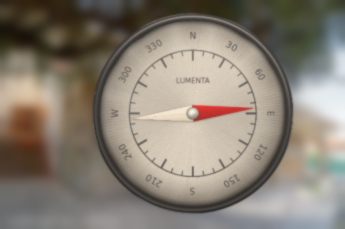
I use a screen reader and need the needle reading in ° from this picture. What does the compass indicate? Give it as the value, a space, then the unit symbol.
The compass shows 85 °
